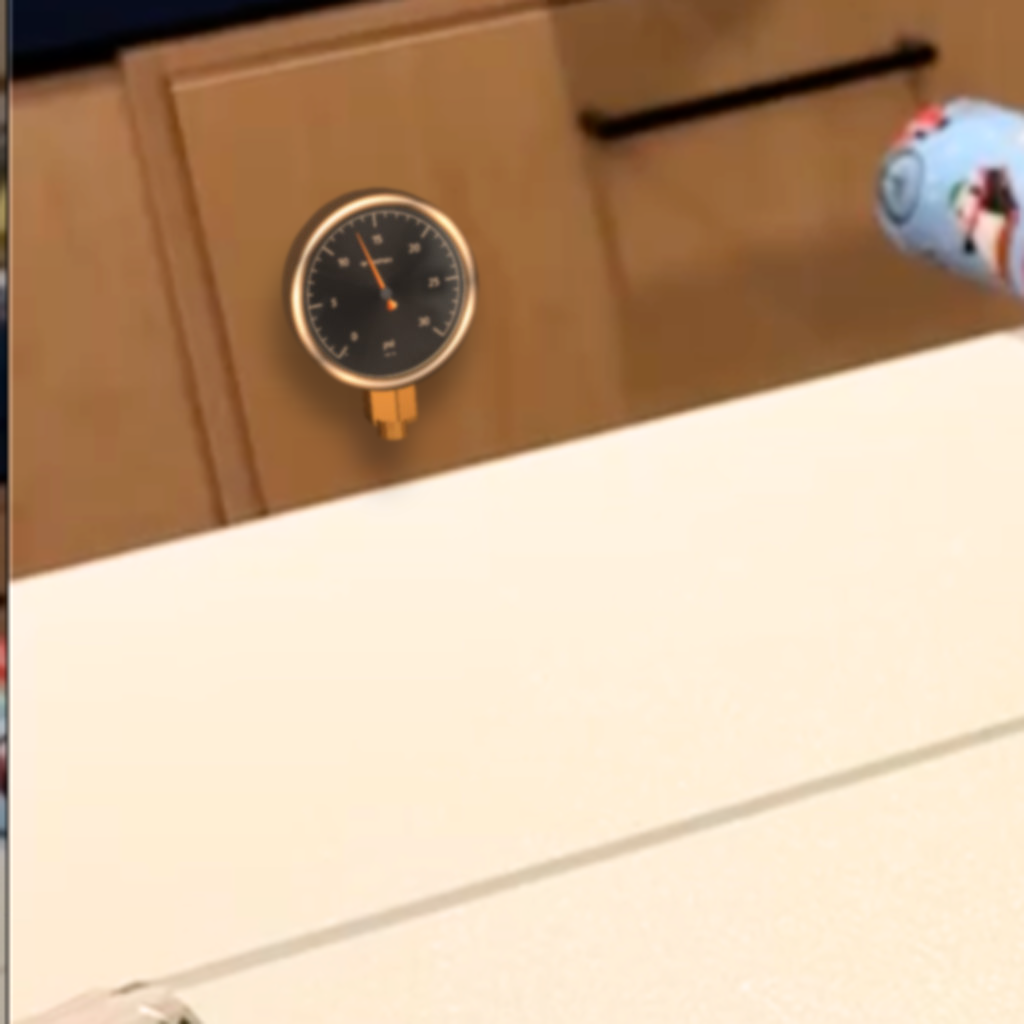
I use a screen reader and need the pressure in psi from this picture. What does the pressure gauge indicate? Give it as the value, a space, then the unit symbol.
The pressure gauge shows 13 psi
